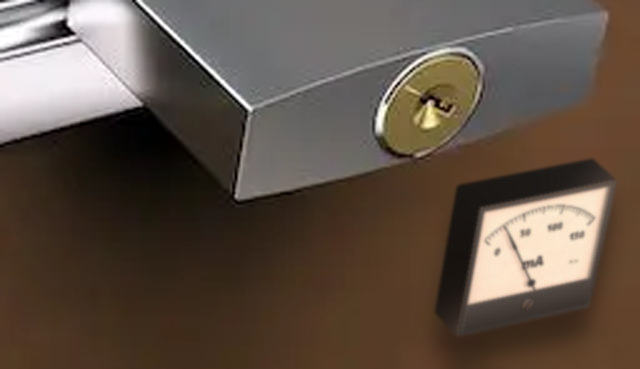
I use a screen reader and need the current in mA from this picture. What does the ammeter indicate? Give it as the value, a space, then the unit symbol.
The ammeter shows 25 mA
